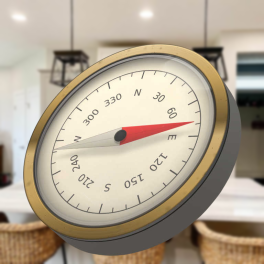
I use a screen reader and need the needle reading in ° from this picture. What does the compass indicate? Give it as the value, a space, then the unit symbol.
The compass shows 80 °
